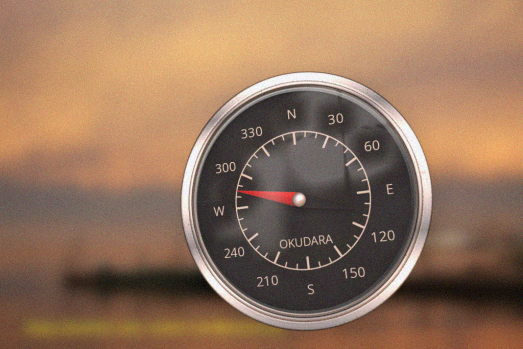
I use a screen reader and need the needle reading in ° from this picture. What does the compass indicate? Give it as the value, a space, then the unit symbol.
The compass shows 285 °
